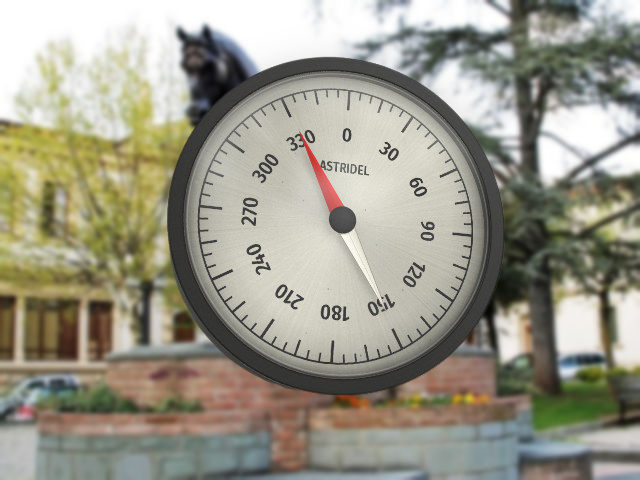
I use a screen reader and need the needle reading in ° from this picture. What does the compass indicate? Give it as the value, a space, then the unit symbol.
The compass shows 330 °
